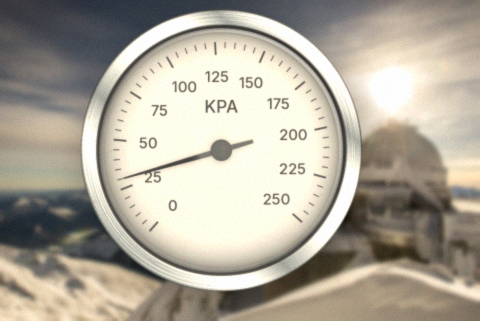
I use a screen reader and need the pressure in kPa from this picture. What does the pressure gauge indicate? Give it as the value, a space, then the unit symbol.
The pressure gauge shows 30 kPa
